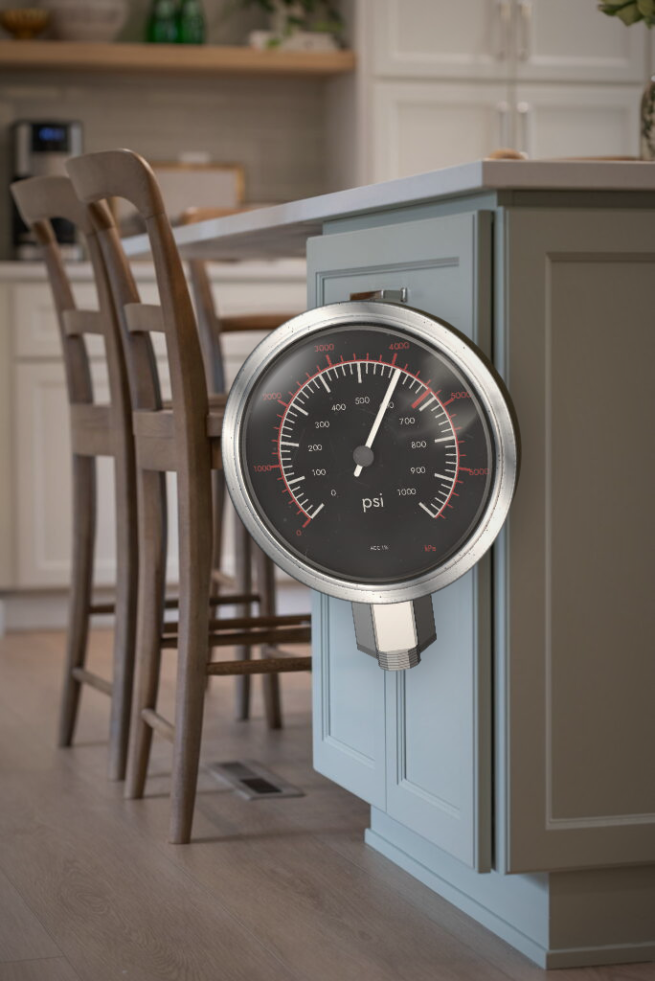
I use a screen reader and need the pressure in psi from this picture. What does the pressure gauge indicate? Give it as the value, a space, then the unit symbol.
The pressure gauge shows 600 psi
